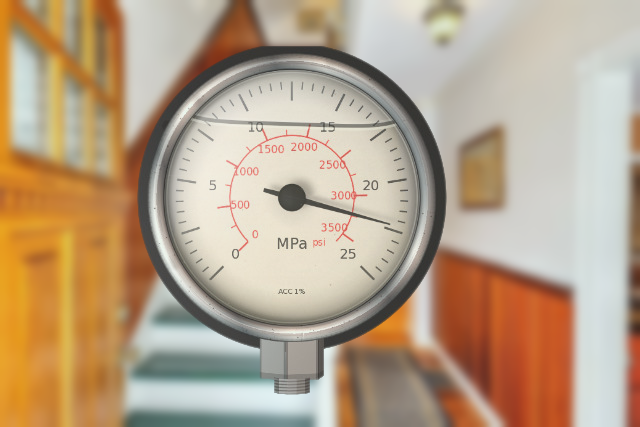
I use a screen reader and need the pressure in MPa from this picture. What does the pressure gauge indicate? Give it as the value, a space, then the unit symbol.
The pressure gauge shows 22.25 MPa
